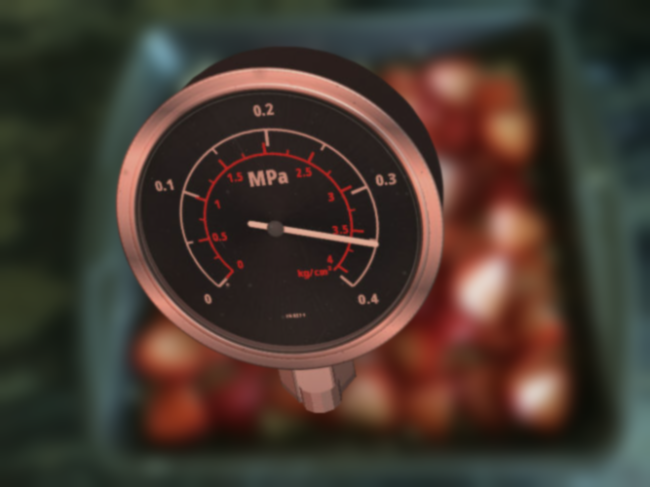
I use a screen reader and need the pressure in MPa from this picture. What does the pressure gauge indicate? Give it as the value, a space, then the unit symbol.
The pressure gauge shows 0.35 MPa
